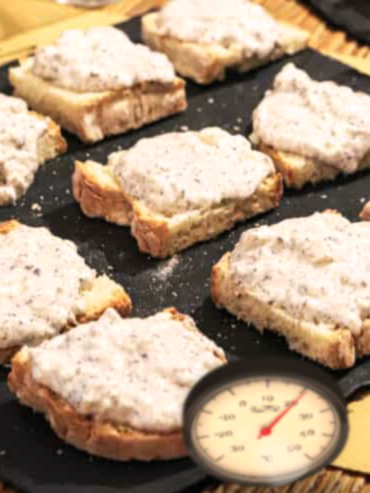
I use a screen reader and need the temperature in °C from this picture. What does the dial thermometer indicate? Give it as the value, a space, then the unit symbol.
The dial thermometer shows 20 °C
